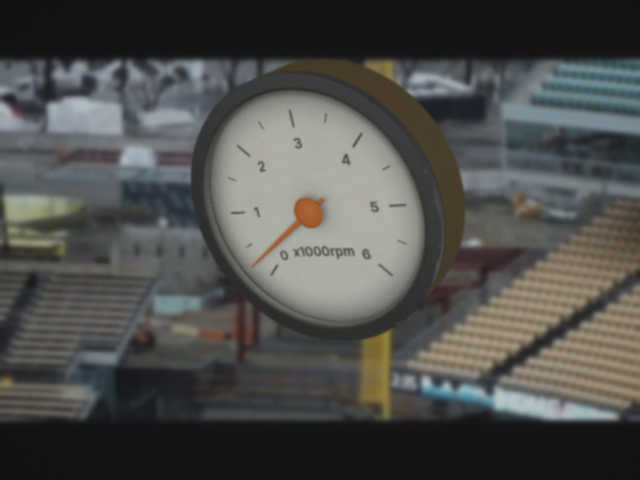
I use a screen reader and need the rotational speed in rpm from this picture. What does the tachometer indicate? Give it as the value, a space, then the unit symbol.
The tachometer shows 250 rpm
